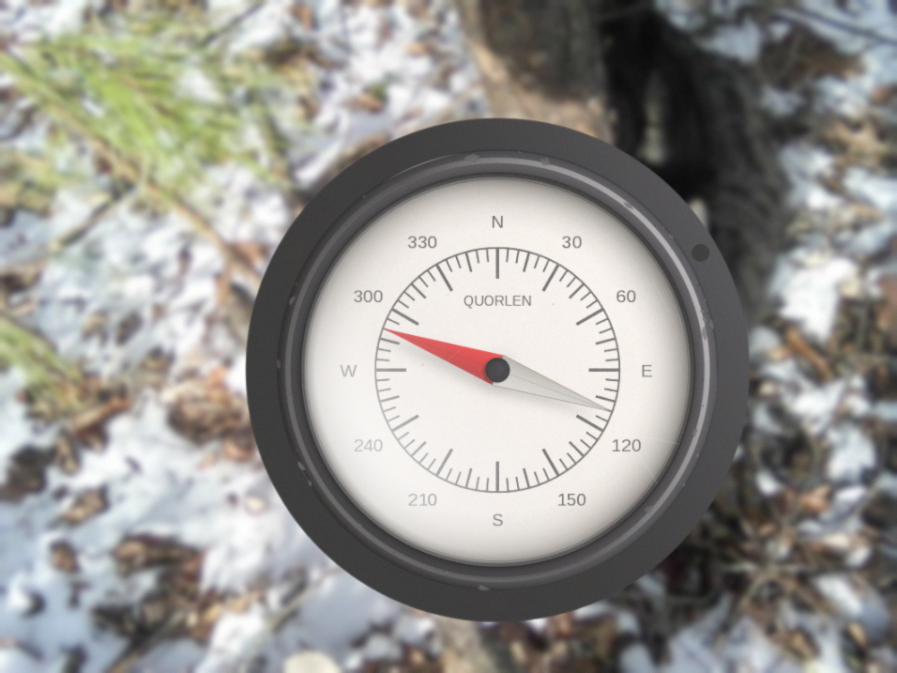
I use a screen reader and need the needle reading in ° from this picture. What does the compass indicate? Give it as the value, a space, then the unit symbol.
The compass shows 290 °
